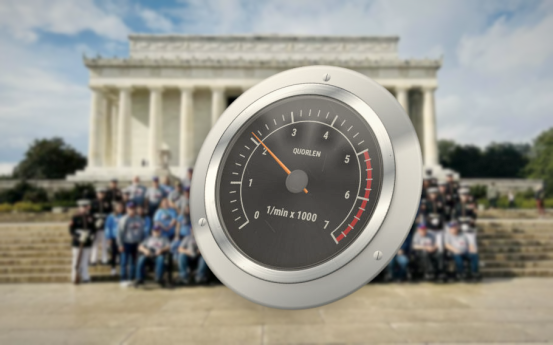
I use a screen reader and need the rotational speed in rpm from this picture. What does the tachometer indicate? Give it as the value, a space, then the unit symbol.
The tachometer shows 2100 rpm
